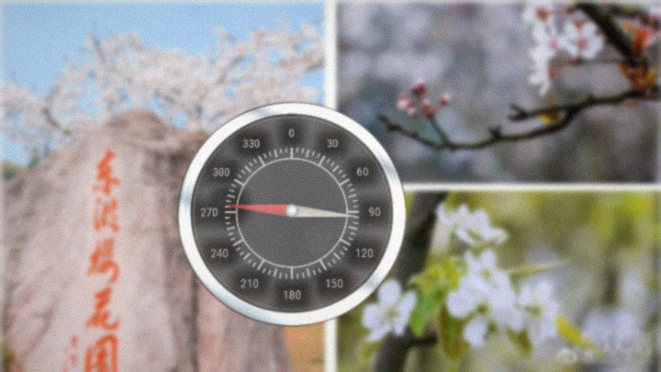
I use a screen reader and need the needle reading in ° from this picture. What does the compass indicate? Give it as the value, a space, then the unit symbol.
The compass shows 275 °
